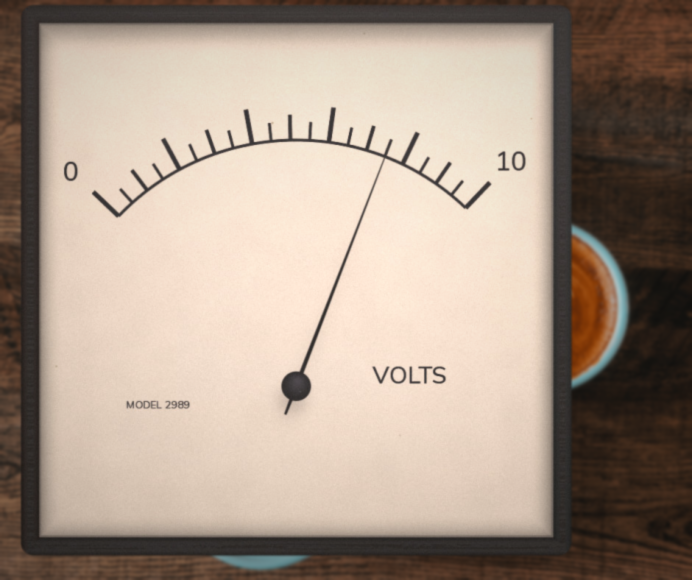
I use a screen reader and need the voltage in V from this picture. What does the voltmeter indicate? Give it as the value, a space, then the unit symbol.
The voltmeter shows 7.5 V
